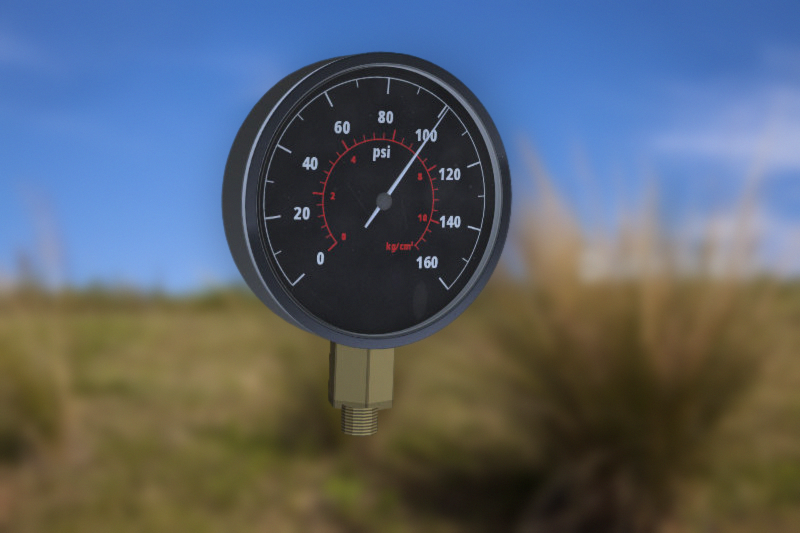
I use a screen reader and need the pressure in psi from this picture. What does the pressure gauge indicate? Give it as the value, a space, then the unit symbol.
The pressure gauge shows 100 psi
